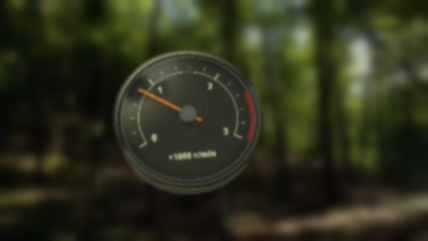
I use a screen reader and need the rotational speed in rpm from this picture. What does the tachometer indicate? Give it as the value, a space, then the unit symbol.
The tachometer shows 800 rpm
